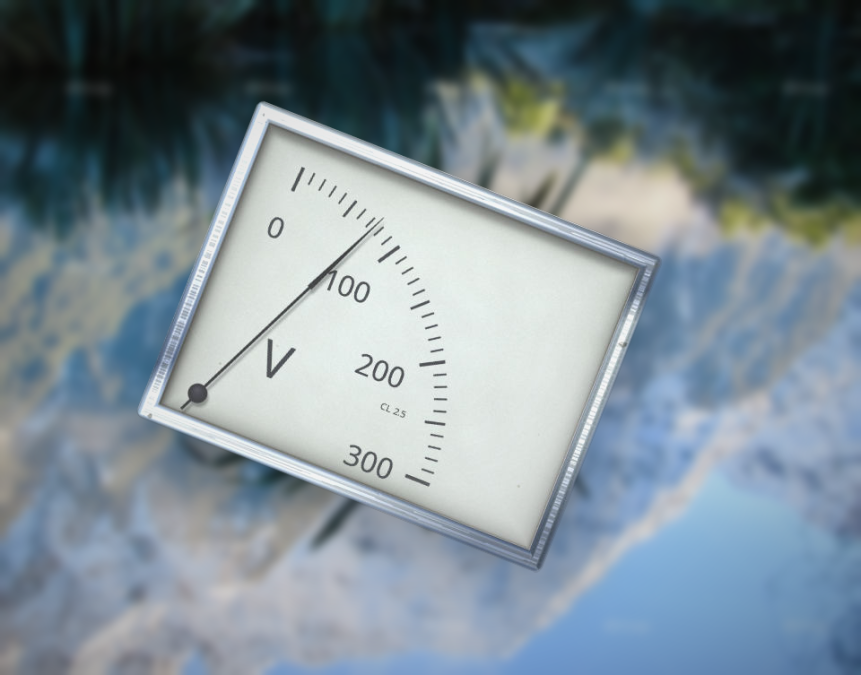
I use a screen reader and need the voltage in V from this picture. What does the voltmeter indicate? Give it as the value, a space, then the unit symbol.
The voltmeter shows 75 V
